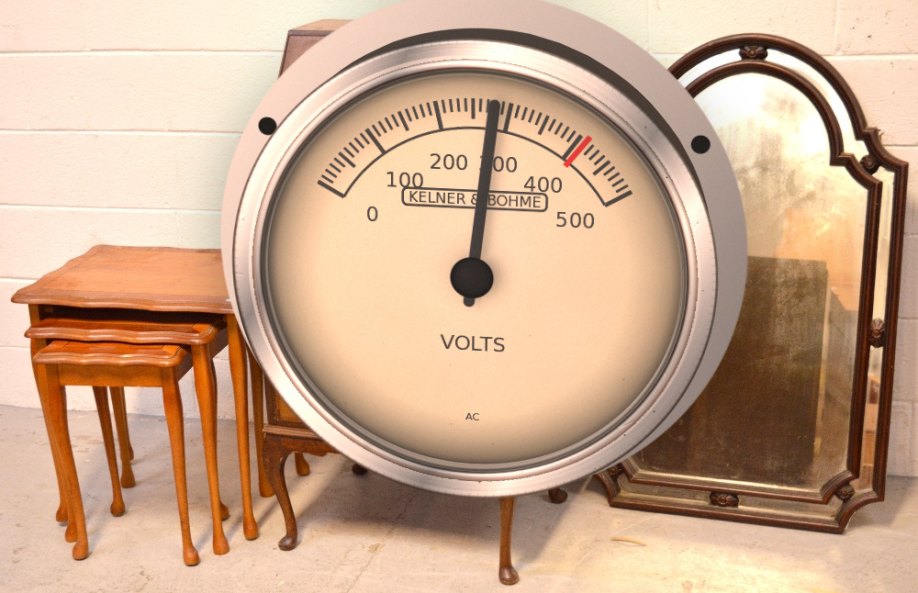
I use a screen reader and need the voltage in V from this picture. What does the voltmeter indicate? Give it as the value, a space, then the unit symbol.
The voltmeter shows 280 V
